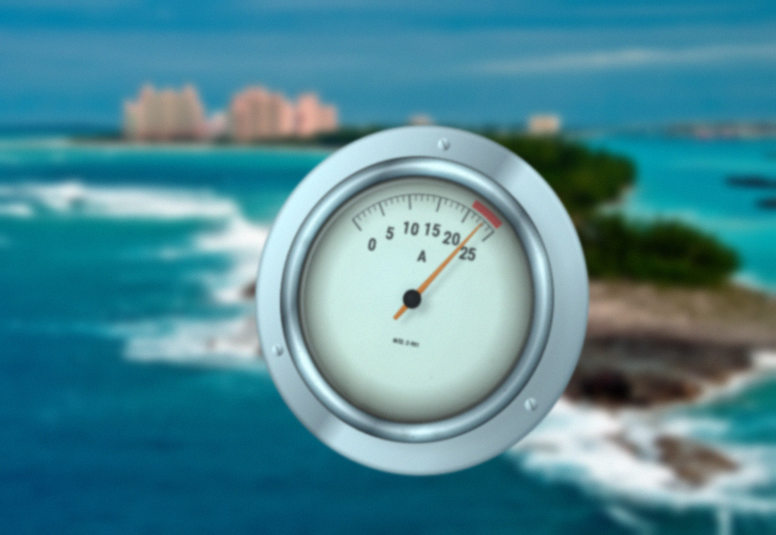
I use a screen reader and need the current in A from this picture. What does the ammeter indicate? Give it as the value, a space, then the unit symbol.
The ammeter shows 23 A
